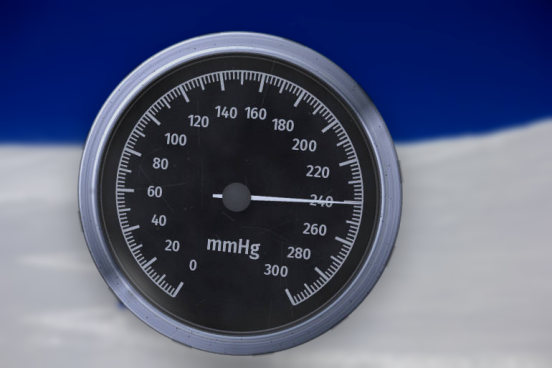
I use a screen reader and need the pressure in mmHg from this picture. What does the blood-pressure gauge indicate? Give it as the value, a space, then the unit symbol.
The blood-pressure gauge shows 240 mmHg
